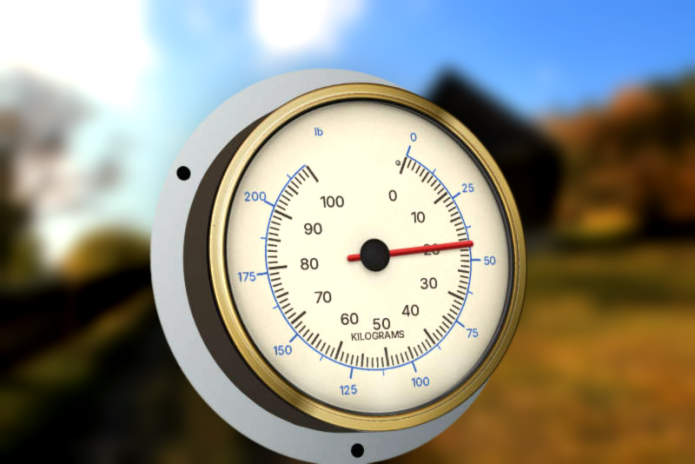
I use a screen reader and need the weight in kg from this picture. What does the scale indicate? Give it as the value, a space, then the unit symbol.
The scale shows 20 kg
